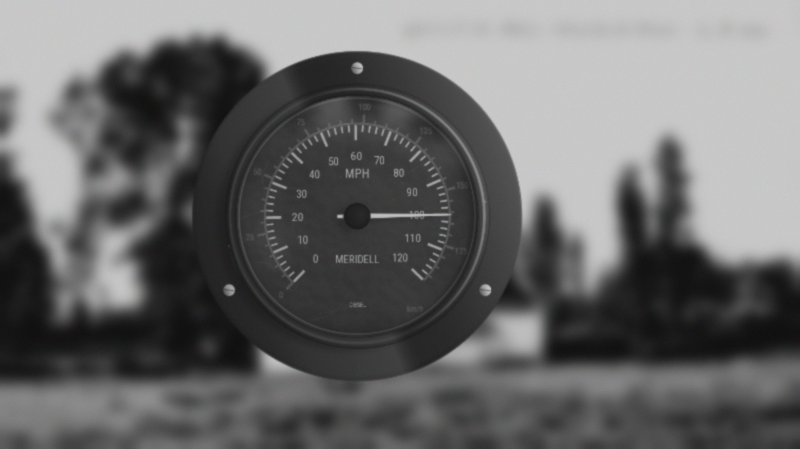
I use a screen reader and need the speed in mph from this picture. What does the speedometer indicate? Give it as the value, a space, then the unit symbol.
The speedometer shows 100 mph
